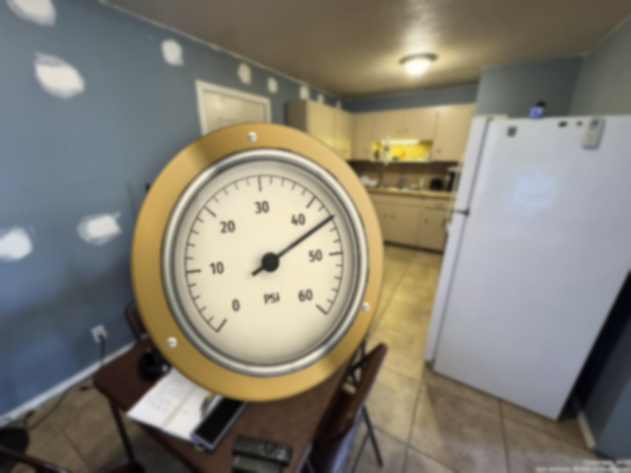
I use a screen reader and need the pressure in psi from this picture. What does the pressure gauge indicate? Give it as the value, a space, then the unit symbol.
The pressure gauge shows 44 psi
